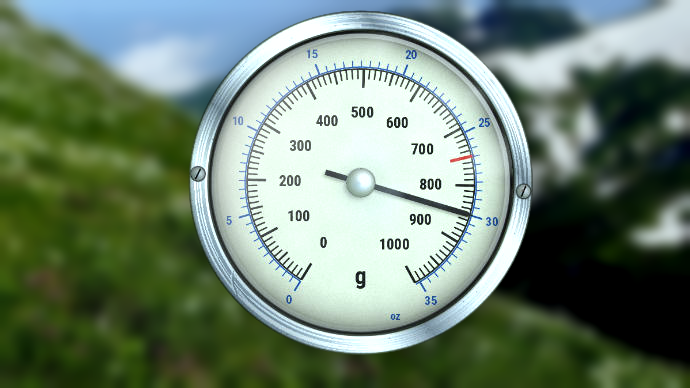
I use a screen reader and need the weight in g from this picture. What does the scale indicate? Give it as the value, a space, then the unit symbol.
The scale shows 850 g
